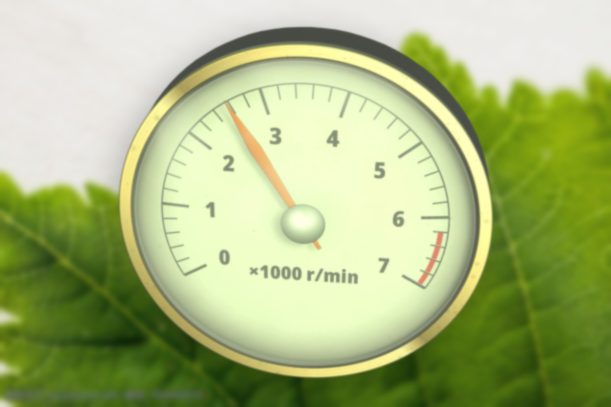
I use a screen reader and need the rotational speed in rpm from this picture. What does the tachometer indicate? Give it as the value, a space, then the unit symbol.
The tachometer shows 2600 rpm
